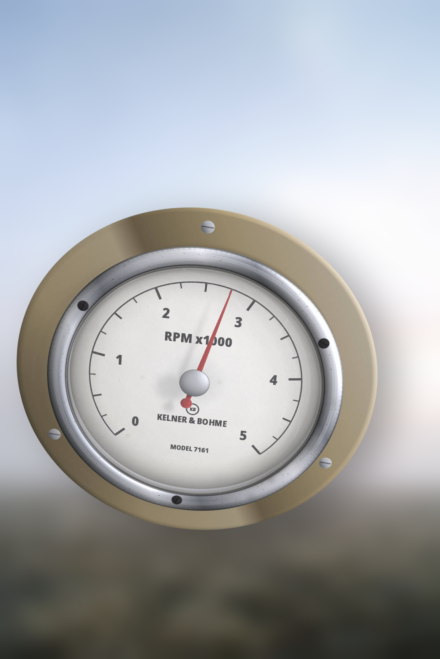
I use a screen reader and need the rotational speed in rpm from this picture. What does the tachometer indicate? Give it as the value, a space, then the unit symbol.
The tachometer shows 2750 rpm
